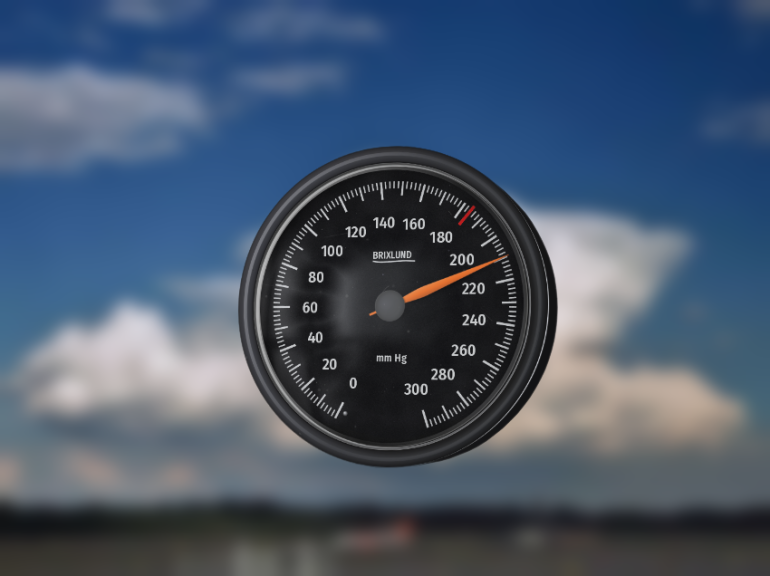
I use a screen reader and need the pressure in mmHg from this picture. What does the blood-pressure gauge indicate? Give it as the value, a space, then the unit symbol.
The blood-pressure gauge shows 210 mmHg
